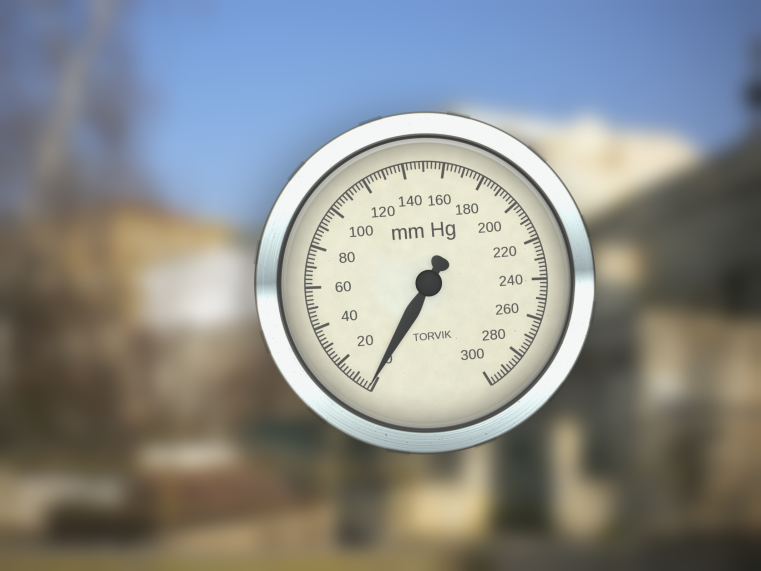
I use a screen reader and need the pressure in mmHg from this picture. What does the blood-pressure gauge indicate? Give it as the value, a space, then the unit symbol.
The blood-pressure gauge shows 2 mmHg
